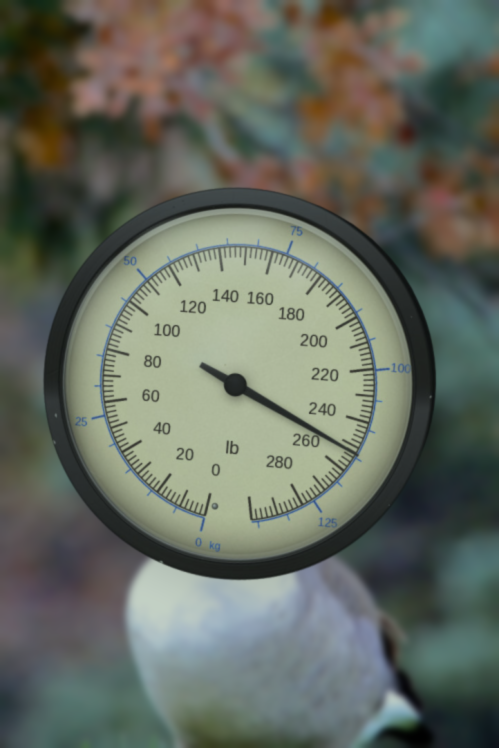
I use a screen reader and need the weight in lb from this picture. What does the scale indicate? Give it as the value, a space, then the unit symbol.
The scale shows 252 lb
